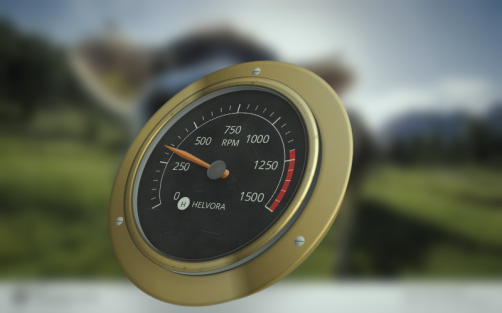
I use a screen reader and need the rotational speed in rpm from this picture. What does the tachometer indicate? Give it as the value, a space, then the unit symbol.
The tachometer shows 325 rpm
